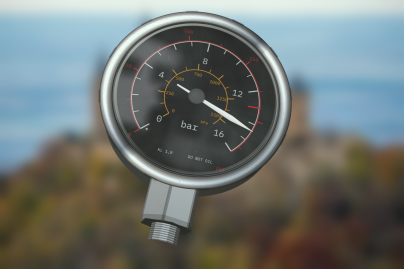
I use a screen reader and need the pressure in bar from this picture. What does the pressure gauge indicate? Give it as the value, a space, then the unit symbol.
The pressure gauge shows 14.5 bar
